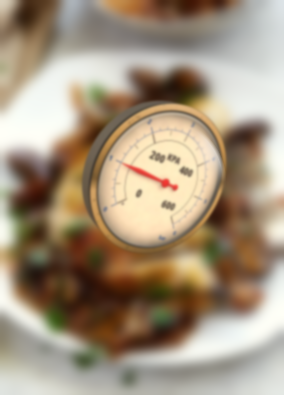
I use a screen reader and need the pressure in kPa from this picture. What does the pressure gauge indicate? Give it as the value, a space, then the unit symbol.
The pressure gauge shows 100 kPa
